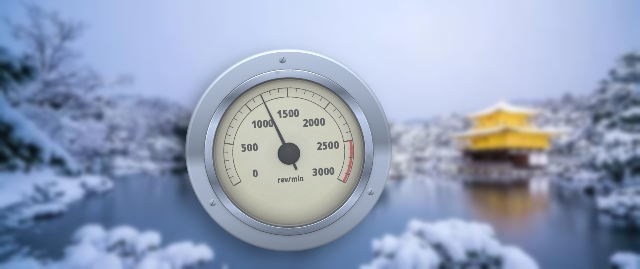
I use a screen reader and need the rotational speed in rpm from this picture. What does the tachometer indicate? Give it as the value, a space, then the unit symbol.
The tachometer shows 1200 rpm
